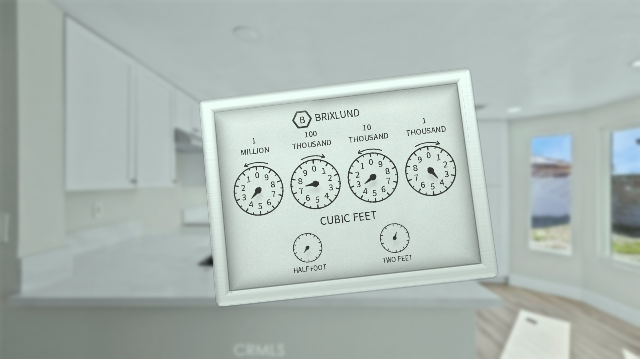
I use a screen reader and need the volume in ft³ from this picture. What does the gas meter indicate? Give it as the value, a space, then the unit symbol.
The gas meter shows 373400 ft³
